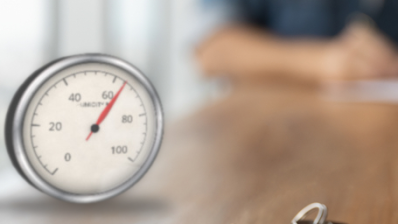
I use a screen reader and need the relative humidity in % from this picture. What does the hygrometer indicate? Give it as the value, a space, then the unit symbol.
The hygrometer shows 64 %
